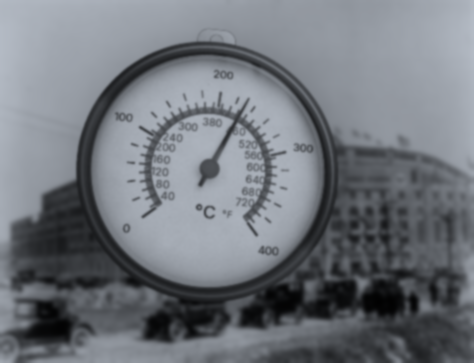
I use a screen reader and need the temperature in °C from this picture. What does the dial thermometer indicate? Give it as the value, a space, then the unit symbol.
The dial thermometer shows 230 °C
